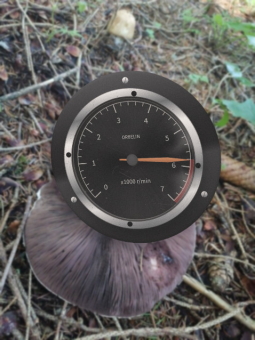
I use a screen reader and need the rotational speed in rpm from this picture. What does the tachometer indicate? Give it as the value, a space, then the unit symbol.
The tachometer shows 5800 rpm
